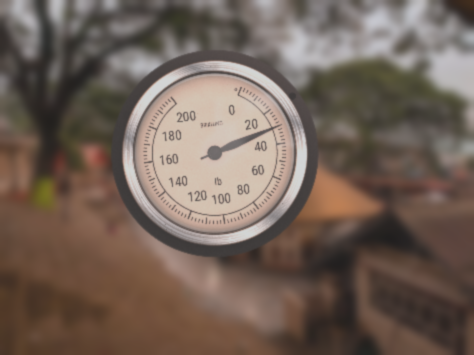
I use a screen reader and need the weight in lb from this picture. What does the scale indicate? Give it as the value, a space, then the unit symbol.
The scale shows 30 lb
